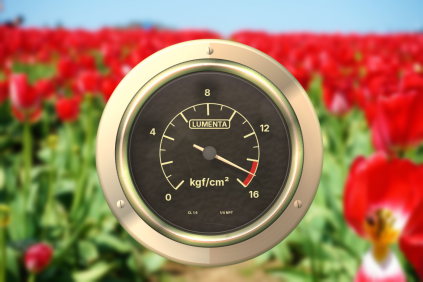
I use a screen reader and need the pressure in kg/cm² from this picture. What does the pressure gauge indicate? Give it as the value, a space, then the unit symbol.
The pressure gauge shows 15 kg/cm²
